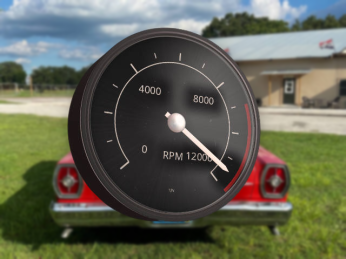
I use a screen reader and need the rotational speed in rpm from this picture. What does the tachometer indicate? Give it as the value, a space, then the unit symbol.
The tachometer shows 11500 rpm
